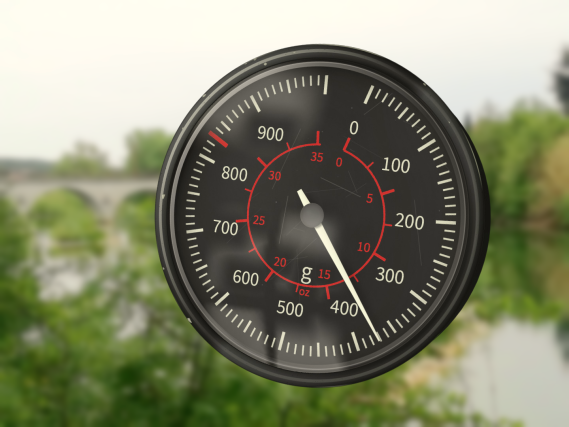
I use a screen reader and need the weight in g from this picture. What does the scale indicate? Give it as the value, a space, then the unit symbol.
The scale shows 370 g
